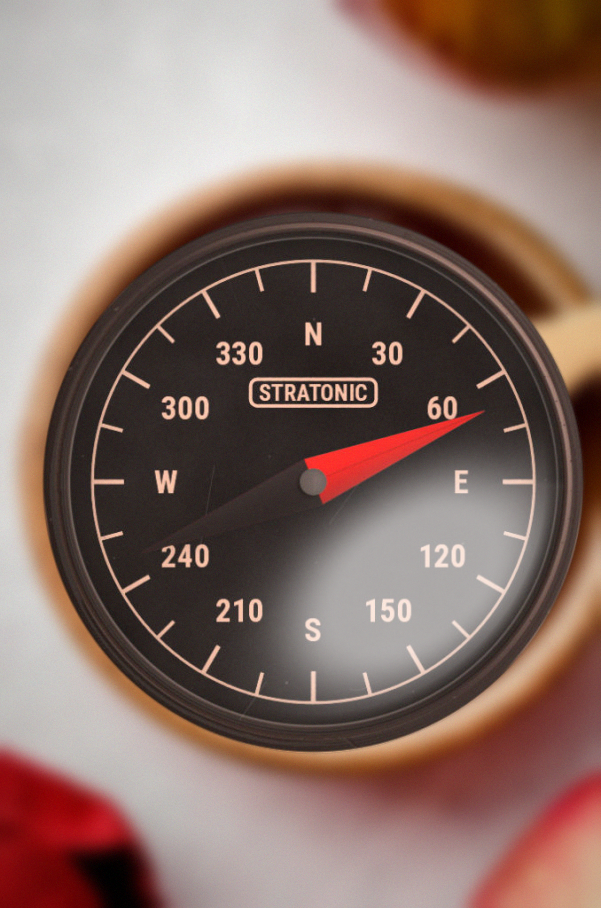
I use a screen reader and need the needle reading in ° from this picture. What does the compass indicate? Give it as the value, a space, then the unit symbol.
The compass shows 67.5 °
